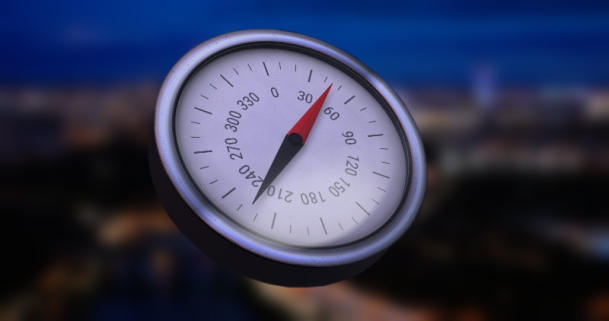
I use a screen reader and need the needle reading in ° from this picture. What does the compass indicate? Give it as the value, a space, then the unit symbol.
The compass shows 45 °
